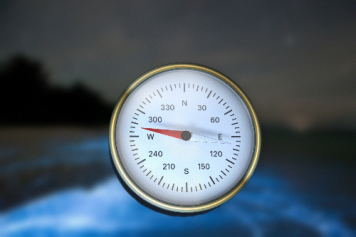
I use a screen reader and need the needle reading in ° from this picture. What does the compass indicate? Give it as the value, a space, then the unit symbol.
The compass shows 280 °
